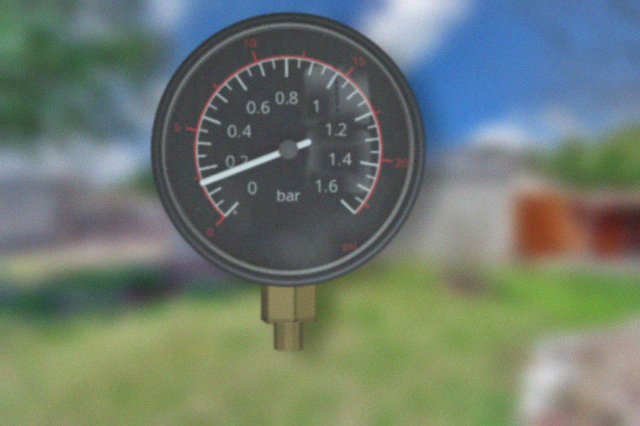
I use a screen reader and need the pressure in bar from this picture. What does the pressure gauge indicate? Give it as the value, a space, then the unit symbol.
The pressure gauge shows 0.15 bar
